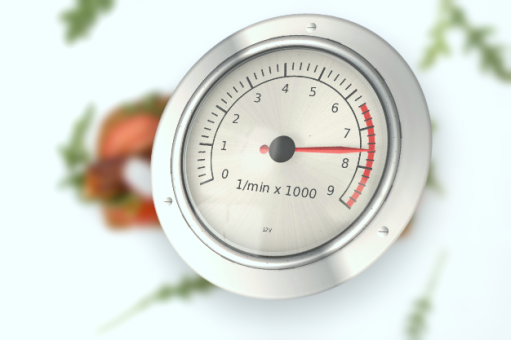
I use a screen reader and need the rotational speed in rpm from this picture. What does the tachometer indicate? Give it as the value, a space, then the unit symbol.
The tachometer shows 7600 rpm
